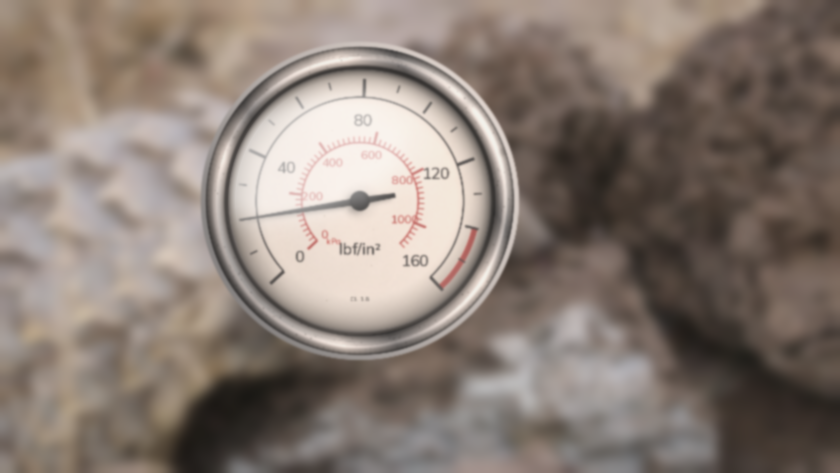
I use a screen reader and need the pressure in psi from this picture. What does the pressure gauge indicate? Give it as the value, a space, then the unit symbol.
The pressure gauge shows 20 psi
